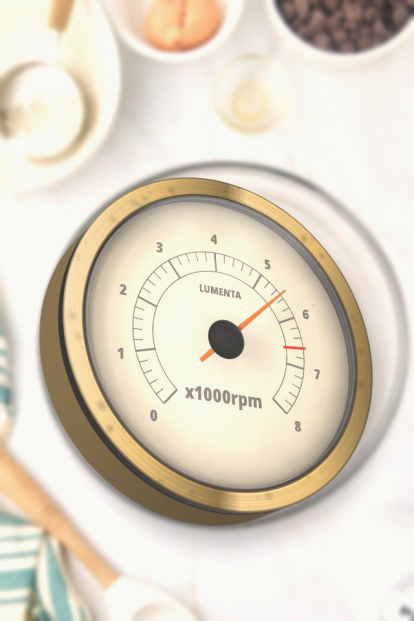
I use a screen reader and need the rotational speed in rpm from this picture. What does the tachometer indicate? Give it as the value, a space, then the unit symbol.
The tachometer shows 5500 rpm
